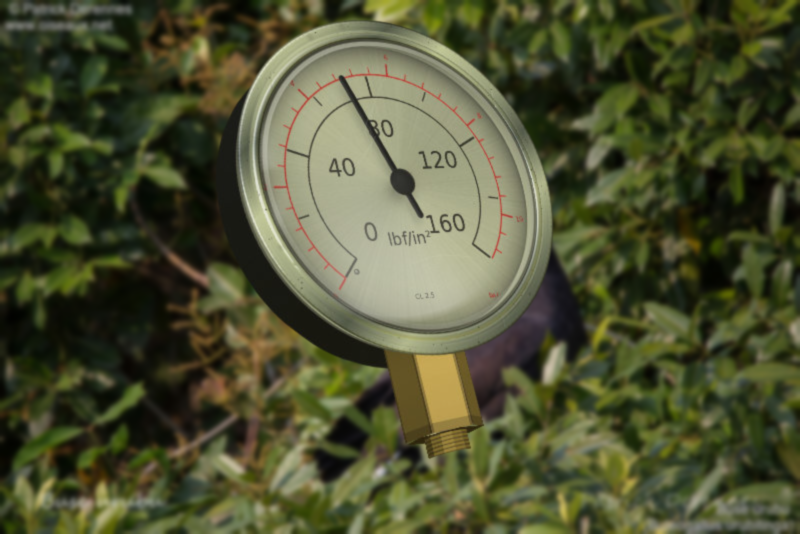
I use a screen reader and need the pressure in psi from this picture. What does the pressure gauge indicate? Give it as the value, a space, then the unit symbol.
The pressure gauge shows 70 psi
